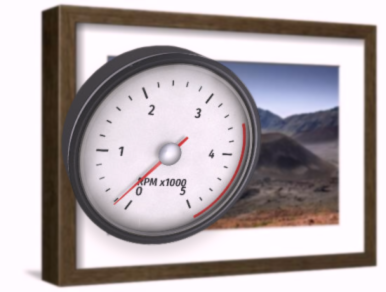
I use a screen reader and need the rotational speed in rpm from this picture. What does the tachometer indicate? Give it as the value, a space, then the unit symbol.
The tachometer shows 200 rpm
